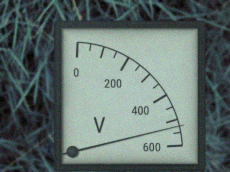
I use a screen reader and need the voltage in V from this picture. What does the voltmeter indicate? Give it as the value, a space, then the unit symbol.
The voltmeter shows 525 V
